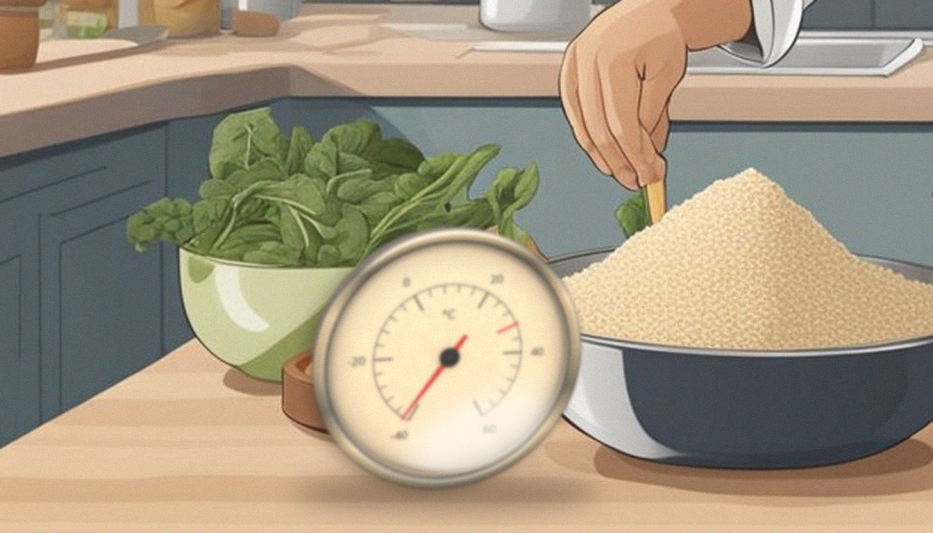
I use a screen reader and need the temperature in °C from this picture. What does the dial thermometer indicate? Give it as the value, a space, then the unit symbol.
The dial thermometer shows -38 °C
